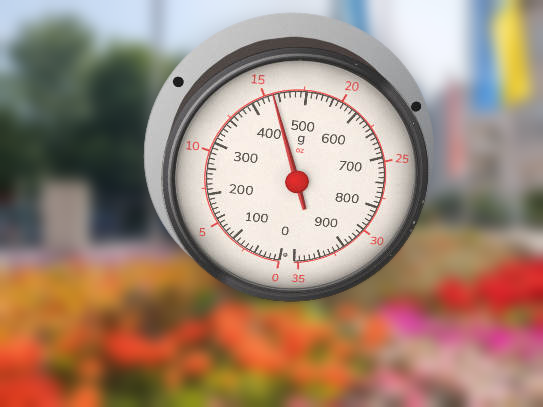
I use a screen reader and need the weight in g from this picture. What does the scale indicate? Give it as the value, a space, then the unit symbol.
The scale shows 440 g
